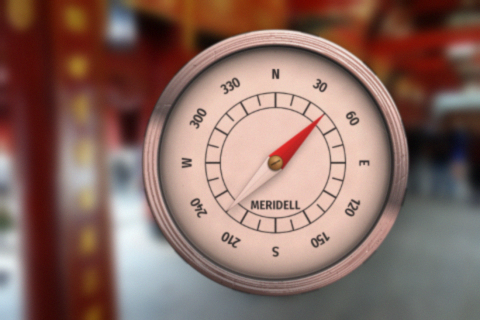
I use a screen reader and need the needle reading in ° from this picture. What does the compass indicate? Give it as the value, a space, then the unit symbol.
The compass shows 45 °
